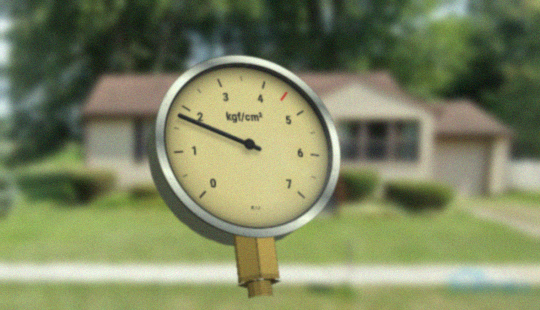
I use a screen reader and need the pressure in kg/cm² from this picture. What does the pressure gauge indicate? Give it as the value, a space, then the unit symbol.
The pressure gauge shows 1.75 kg/cm²
